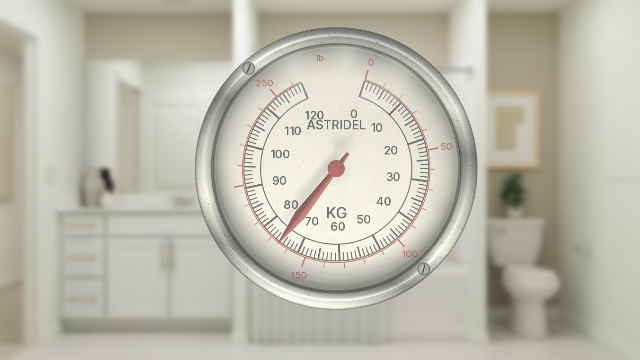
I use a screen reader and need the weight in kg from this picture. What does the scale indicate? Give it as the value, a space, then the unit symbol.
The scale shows 75 kg
